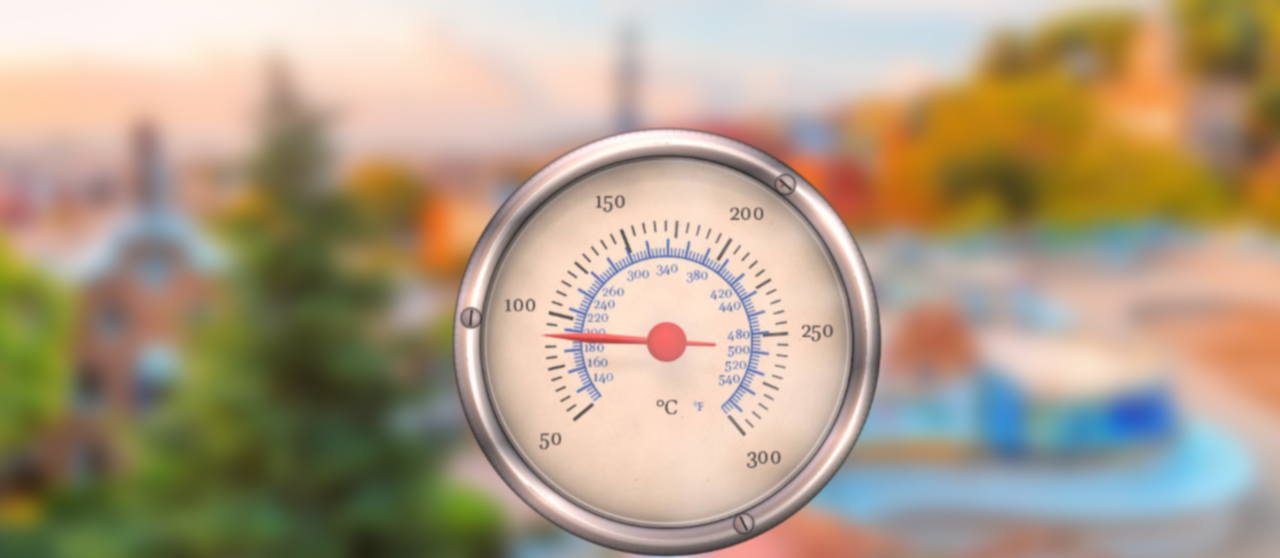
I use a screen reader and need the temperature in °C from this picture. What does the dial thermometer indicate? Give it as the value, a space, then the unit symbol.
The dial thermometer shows 90 °C
